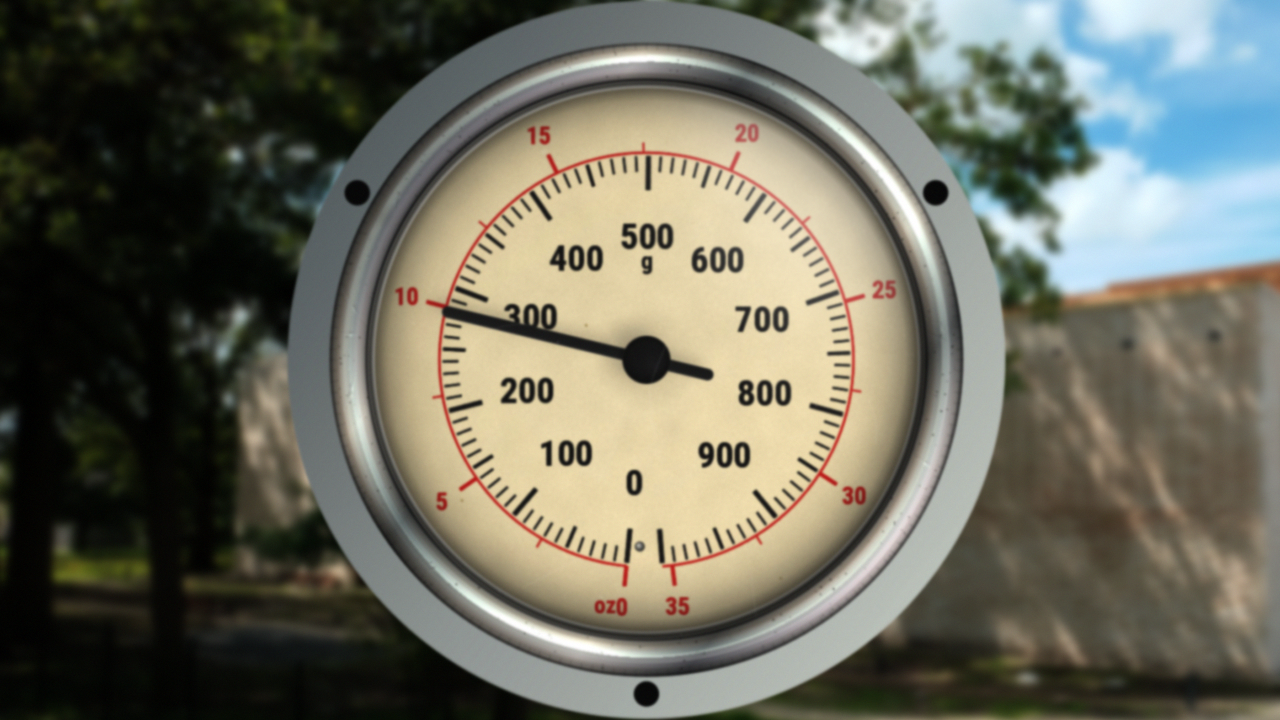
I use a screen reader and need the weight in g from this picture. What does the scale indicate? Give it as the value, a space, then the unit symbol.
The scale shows 280 g
